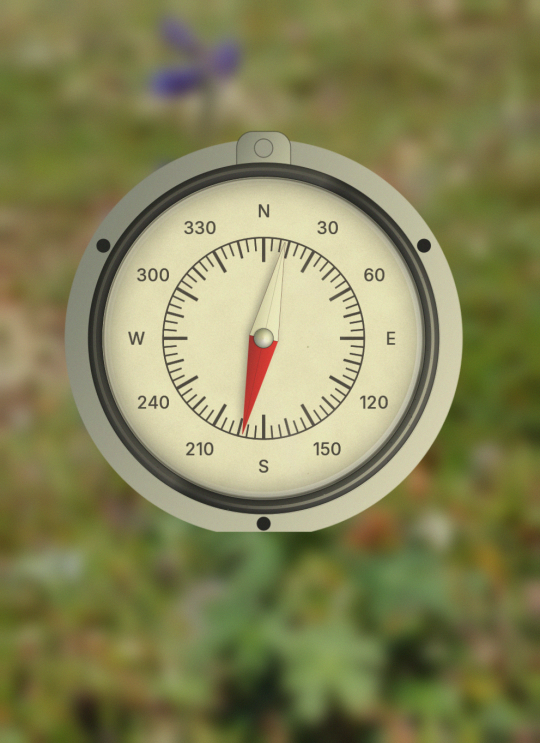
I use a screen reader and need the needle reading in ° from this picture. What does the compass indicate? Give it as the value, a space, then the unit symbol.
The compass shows 192.5 °
